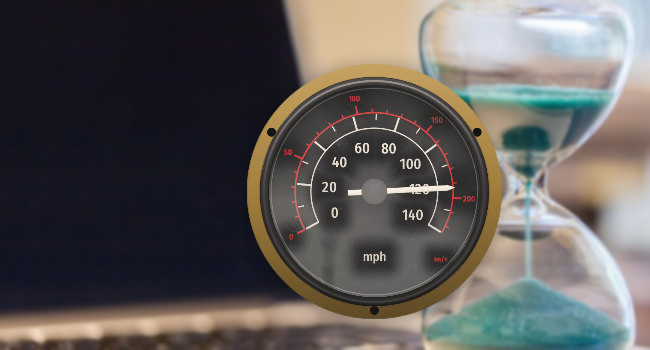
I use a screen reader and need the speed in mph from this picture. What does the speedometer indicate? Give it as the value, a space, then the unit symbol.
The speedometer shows 120 mph
